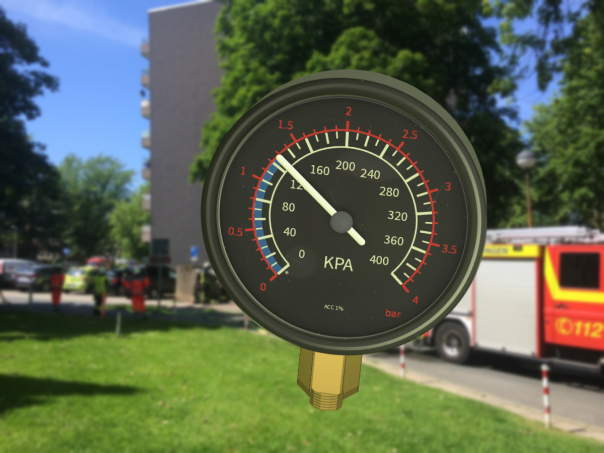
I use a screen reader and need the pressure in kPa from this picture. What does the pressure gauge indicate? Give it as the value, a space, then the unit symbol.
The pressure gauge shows 130 kPa
